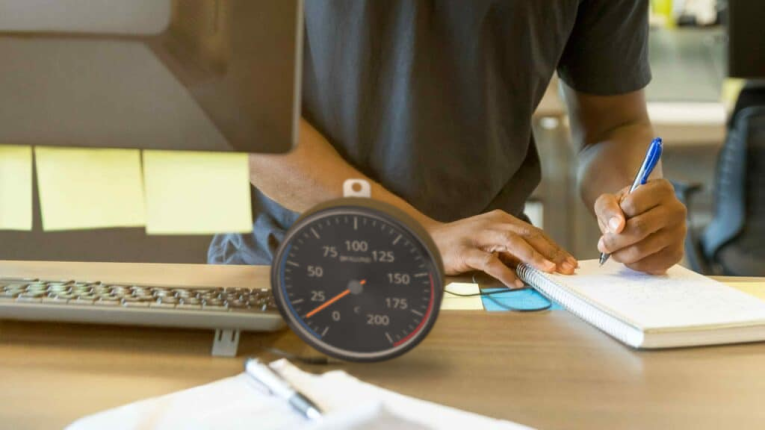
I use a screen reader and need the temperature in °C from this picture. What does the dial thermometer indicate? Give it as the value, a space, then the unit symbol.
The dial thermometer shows 15 °C
